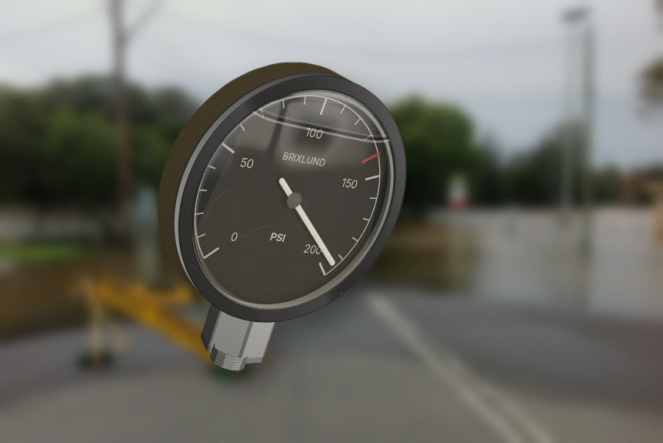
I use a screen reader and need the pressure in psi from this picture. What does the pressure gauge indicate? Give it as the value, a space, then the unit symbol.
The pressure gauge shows 195 psi
